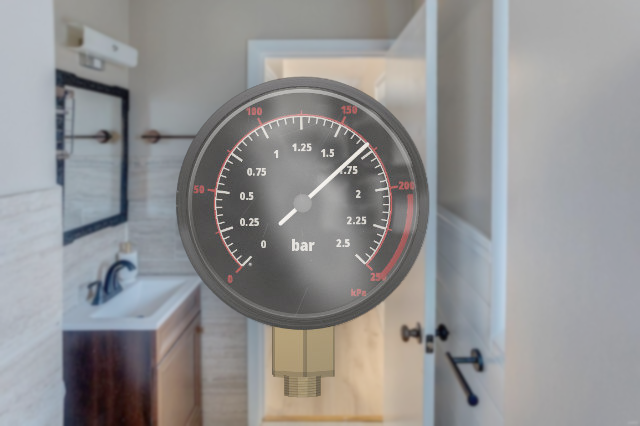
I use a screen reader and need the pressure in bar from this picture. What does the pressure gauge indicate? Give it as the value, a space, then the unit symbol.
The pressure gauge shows 1.7 bar
